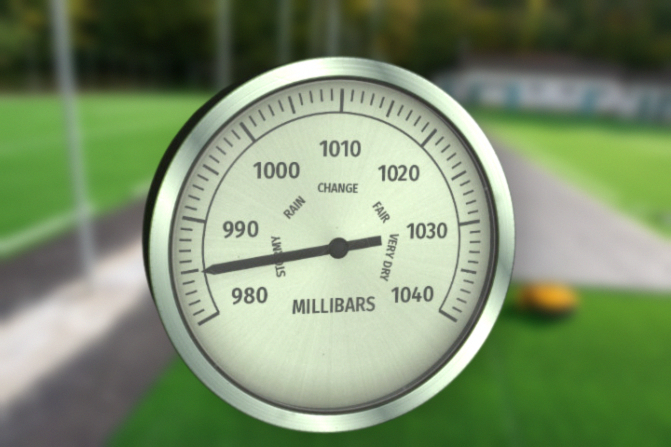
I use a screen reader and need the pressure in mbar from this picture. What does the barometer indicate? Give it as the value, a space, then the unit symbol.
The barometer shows 985 mbar
